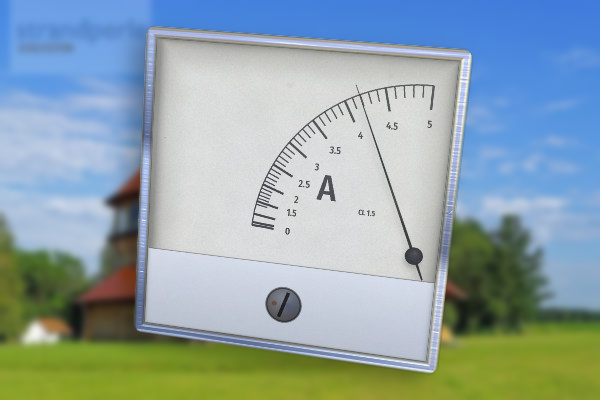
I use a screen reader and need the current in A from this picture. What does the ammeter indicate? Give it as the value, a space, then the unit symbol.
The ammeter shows 4.2 A
